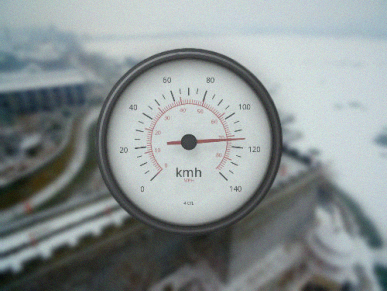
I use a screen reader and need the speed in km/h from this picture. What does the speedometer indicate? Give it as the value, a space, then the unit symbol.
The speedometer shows 115 km/h
